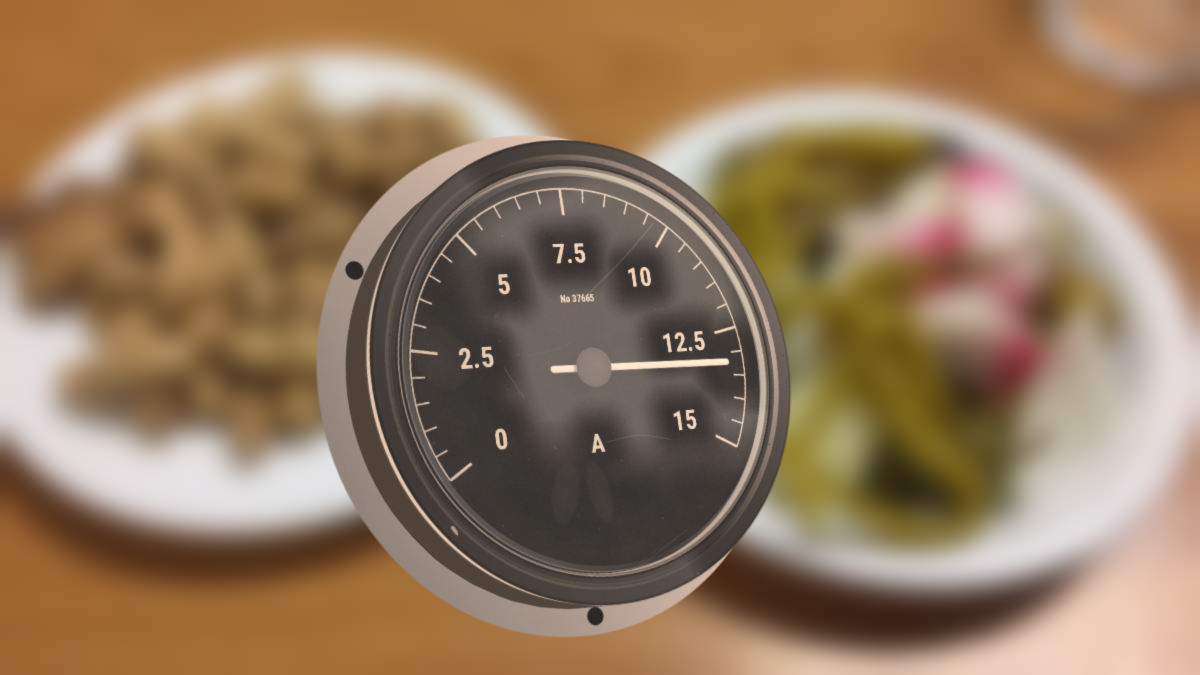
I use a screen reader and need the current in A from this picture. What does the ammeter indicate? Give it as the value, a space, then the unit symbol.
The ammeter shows 13.25 A
